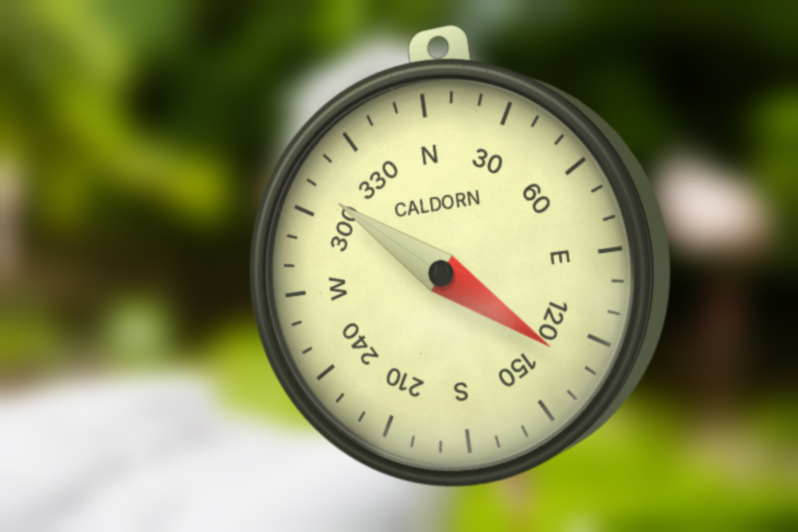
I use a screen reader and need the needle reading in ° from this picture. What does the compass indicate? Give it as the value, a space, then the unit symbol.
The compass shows 130 °
